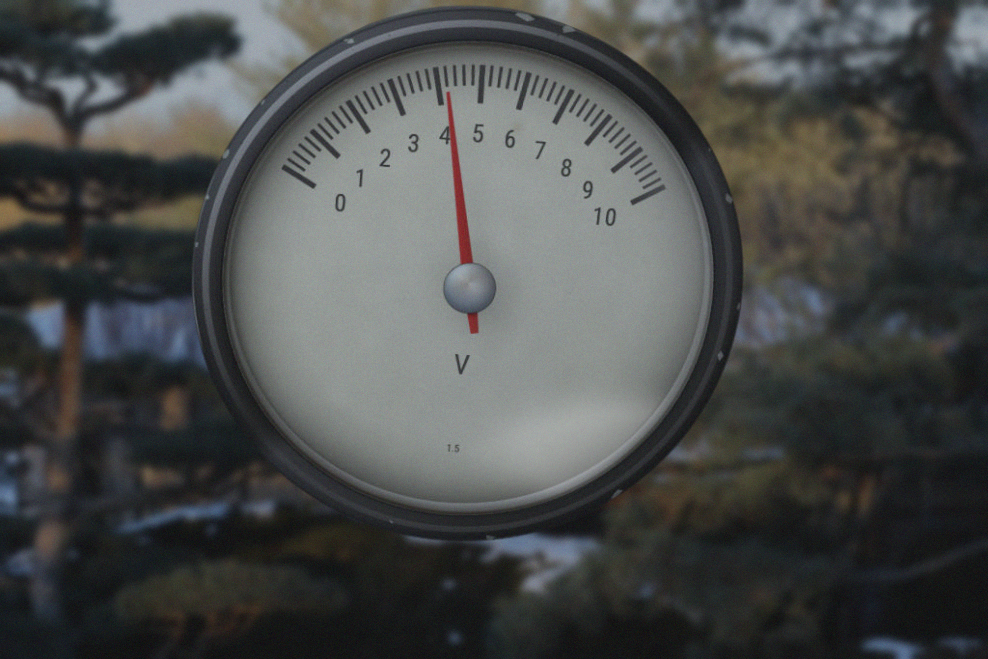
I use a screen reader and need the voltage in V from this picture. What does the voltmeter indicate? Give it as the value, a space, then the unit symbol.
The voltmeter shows 4.2 V
